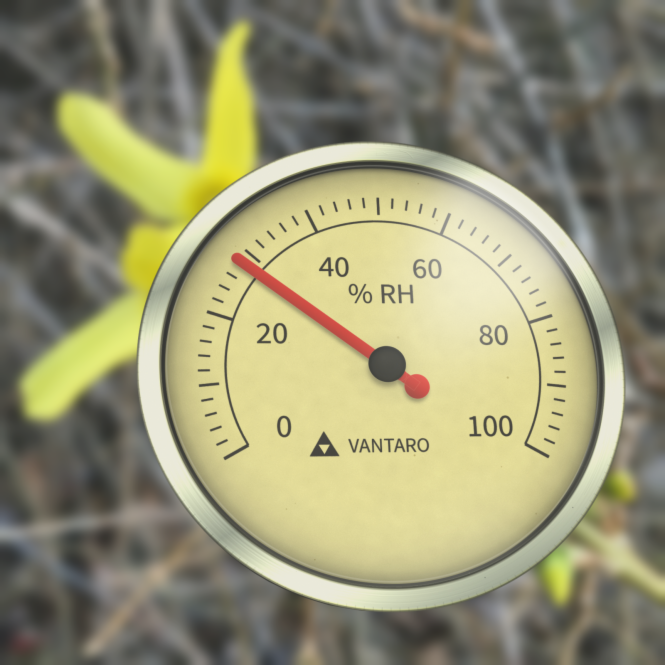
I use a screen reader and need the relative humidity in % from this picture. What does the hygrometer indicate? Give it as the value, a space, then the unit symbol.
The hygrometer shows 28 %
